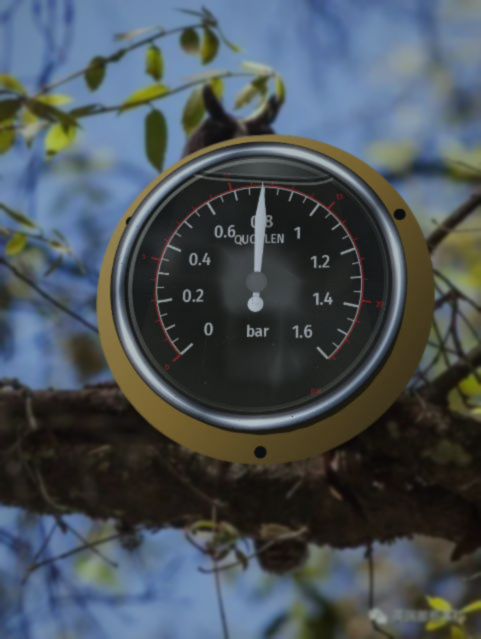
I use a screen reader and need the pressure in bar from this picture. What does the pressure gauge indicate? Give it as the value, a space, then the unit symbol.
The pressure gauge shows 0.8 bar
